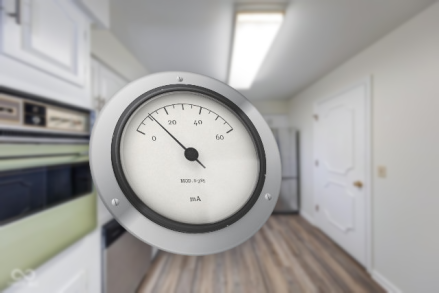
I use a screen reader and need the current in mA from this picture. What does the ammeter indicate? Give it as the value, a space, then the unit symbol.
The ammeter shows 10 mA
